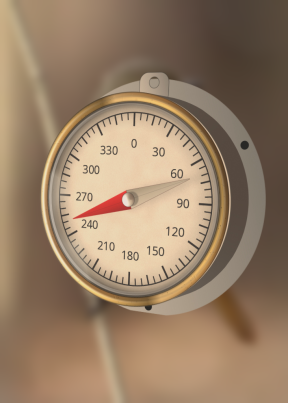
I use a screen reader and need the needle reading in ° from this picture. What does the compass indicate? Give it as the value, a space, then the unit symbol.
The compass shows 250 °
